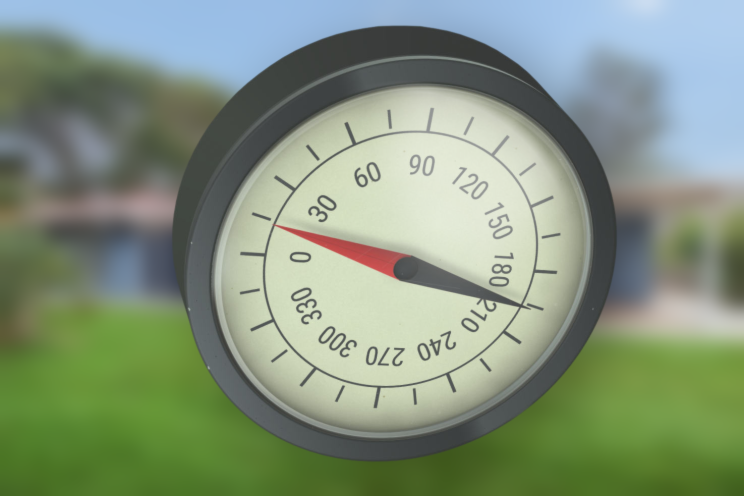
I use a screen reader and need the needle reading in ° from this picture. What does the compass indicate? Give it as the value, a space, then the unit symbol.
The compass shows 15 °
